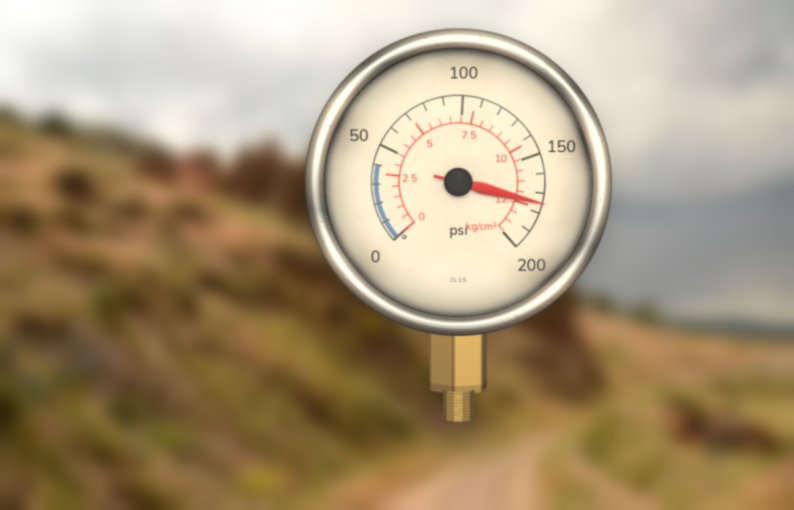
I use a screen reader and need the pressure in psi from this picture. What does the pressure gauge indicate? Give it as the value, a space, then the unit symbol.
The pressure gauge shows 175 psi
